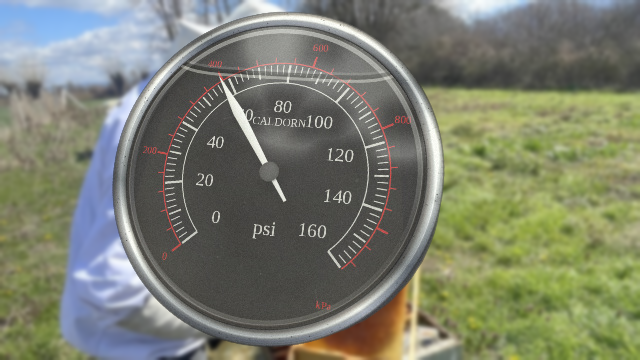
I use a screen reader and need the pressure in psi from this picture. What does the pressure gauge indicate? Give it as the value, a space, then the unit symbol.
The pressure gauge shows 58 psi
